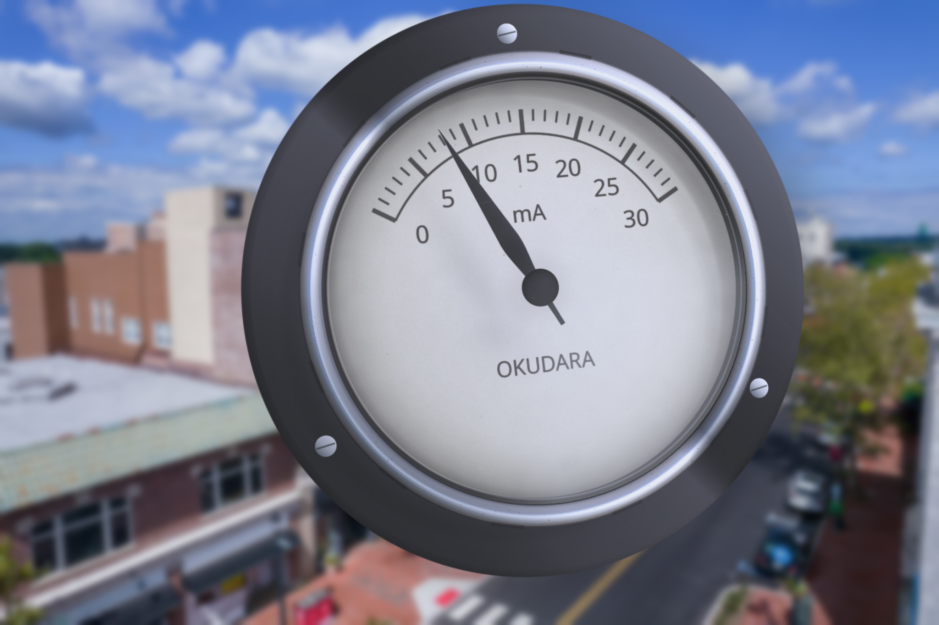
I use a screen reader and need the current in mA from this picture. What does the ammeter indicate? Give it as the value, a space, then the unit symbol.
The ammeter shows 8 mA
